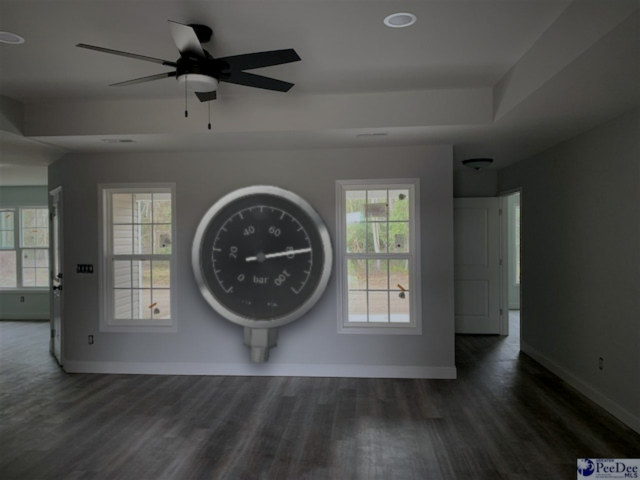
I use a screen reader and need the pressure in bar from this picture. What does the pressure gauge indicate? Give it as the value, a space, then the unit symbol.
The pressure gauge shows 80 bar
